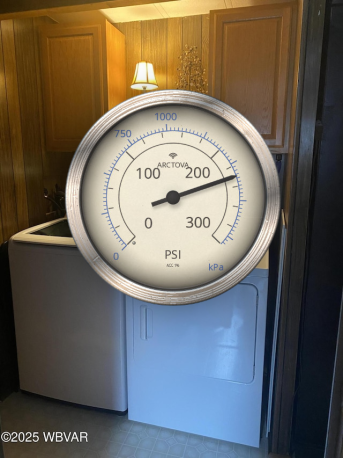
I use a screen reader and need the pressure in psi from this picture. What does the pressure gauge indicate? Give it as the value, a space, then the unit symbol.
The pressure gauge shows 230 psi
